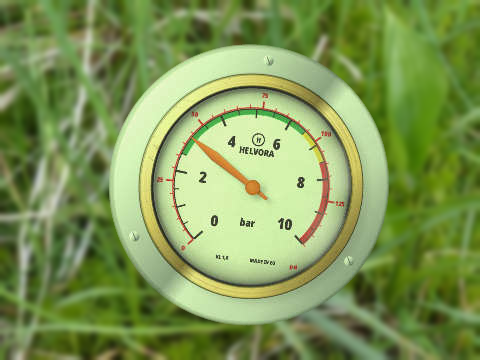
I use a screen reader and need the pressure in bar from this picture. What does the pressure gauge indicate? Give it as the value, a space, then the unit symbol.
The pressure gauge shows 3 bar
